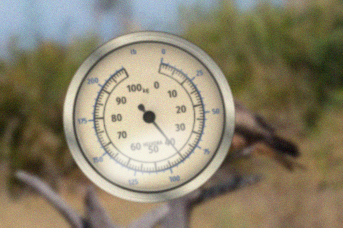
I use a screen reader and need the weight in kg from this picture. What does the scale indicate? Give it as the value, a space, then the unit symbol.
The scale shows 40 kg
